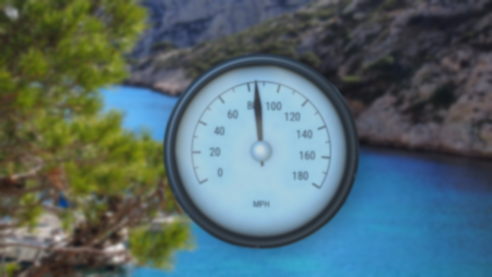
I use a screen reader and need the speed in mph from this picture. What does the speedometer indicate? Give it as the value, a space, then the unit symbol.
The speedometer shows 85 mph
